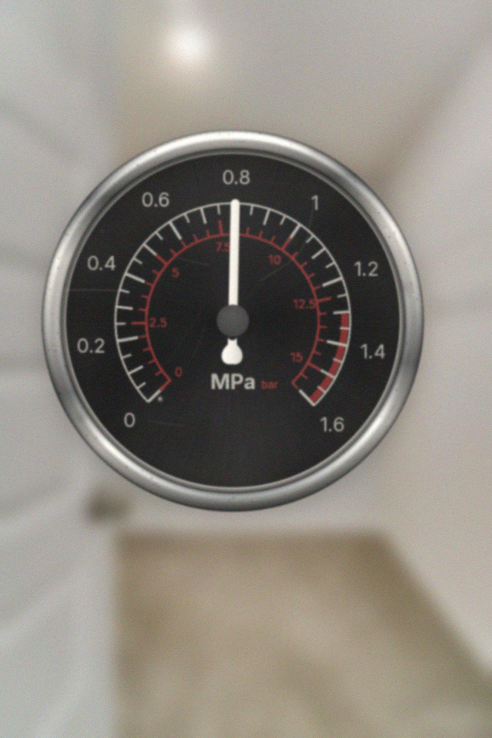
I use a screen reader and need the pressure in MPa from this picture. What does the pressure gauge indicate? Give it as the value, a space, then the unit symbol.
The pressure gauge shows 0.8 MPa
